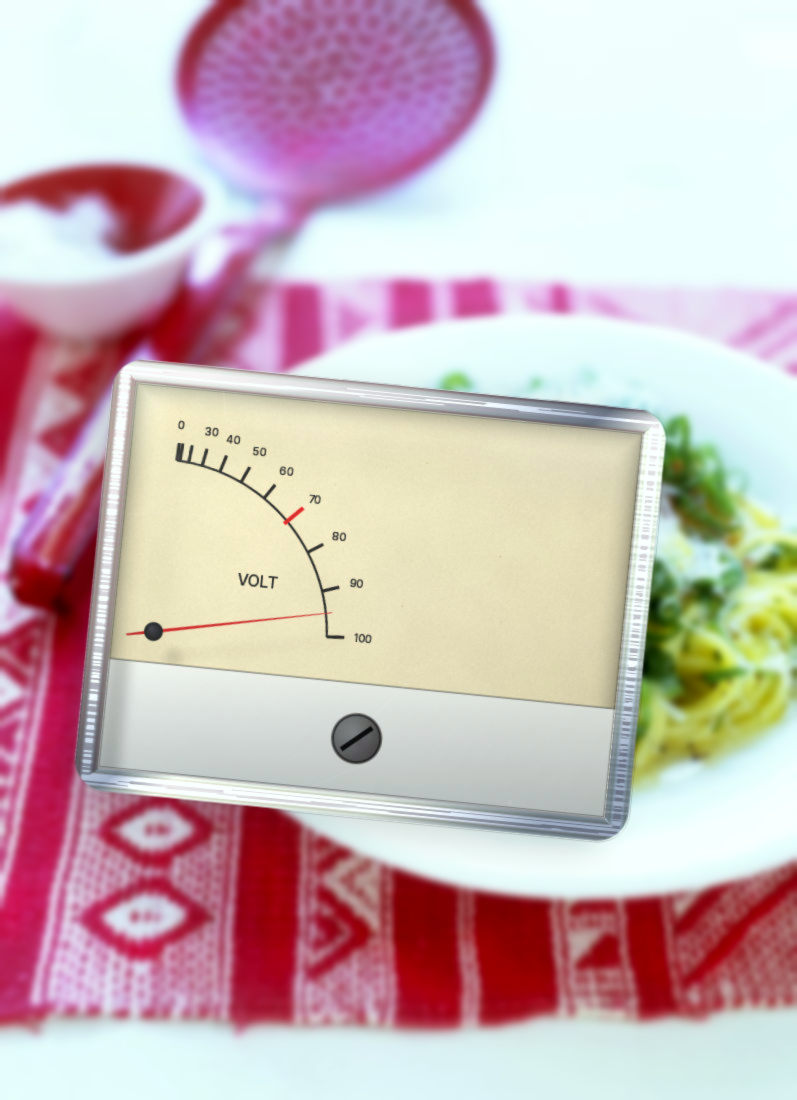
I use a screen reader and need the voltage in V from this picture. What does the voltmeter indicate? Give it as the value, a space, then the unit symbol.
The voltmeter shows 95 V
